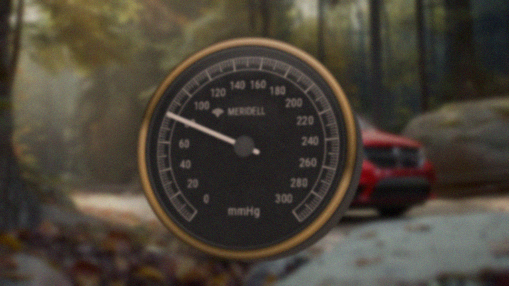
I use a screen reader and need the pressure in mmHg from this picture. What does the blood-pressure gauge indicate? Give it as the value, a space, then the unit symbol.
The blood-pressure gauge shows 80 mmHg
